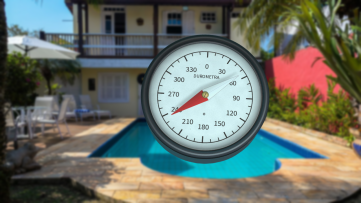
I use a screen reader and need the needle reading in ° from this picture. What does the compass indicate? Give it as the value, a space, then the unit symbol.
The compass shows 235 °
